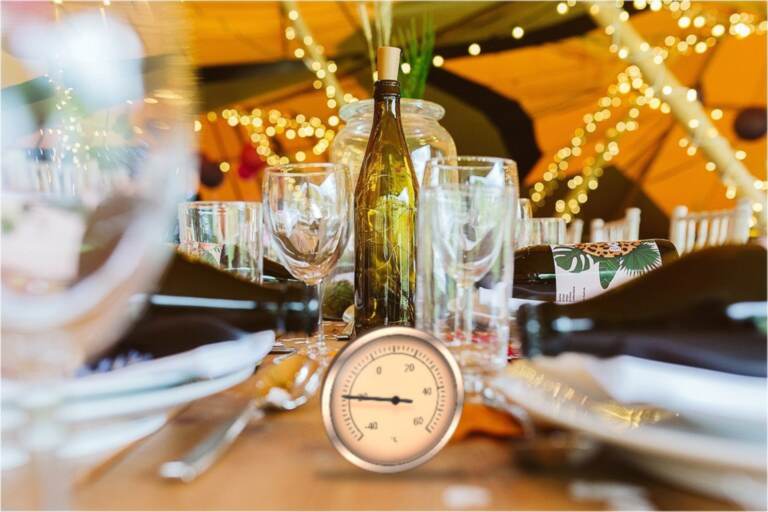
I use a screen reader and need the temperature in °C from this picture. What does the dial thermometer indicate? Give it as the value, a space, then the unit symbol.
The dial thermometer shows -20 °C
